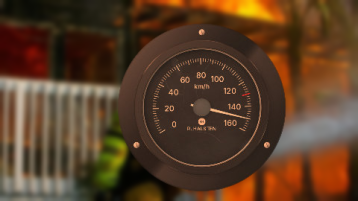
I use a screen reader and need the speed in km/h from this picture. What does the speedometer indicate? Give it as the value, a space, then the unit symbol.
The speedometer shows 150 km/h
